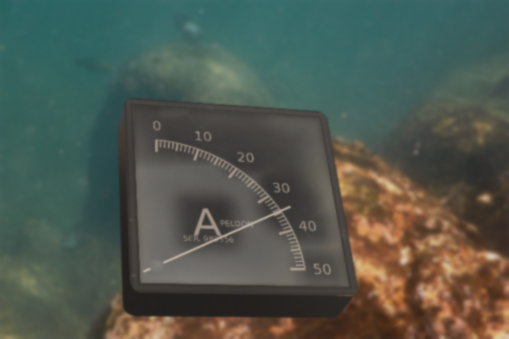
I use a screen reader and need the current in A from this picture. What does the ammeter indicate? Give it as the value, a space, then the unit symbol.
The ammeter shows 35 A
